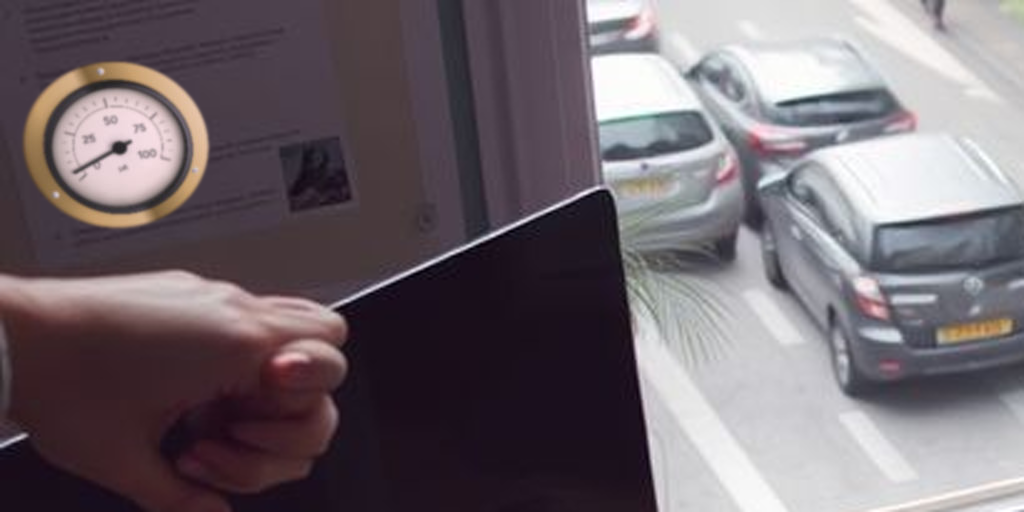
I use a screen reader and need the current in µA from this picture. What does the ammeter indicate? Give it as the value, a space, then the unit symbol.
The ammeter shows 5 µA
